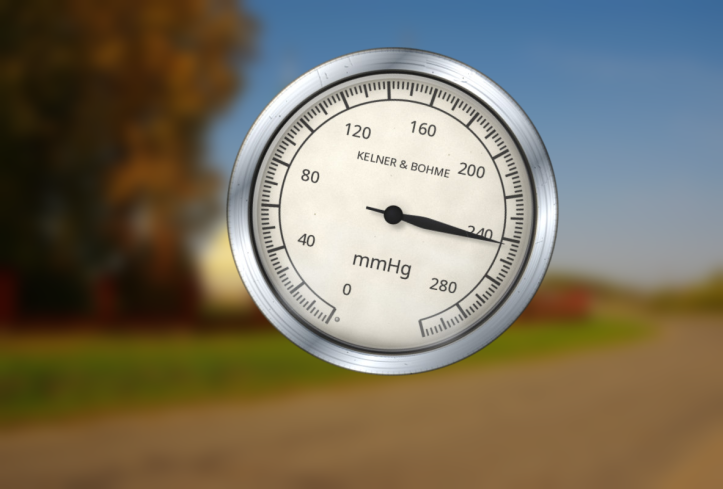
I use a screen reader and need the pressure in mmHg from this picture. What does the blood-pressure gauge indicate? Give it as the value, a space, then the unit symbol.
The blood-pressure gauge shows 242 mmHg
